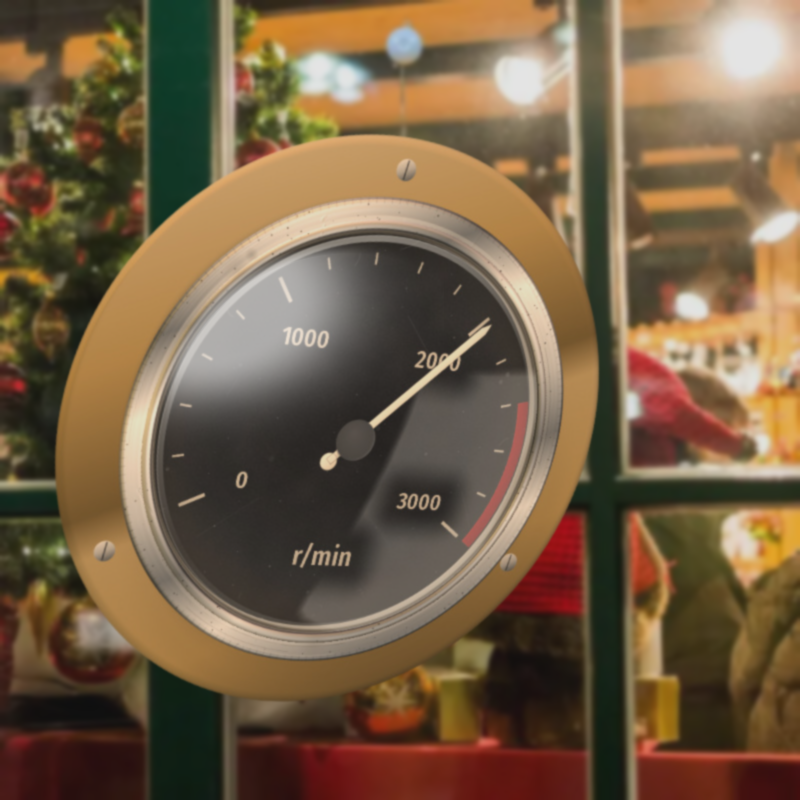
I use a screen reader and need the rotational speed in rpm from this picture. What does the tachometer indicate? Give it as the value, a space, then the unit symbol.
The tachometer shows 2000 rpm
